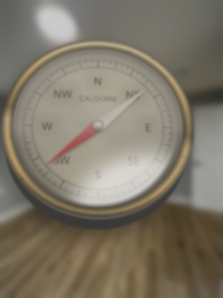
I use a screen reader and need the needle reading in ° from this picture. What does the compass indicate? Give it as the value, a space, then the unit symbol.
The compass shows 230 °
